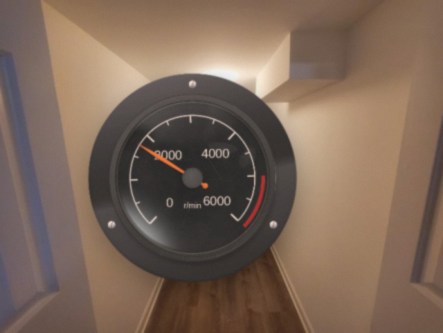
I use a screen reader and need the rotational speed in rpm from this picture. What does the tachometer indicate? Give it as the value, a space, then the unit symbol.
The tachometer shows 1750 rpm
